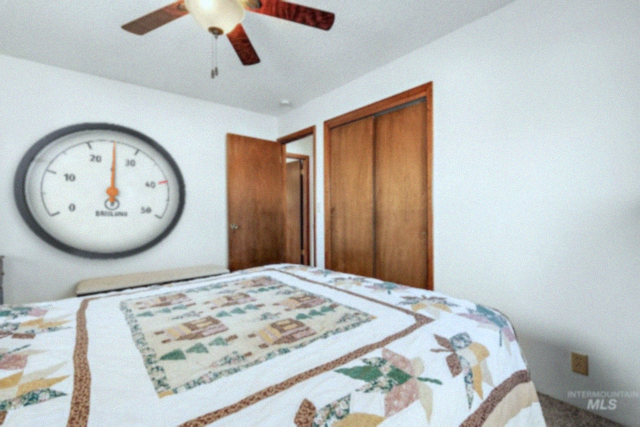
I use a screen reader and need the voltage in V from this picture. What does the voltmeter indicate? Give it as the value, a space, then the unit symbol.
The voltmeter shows 25 V
